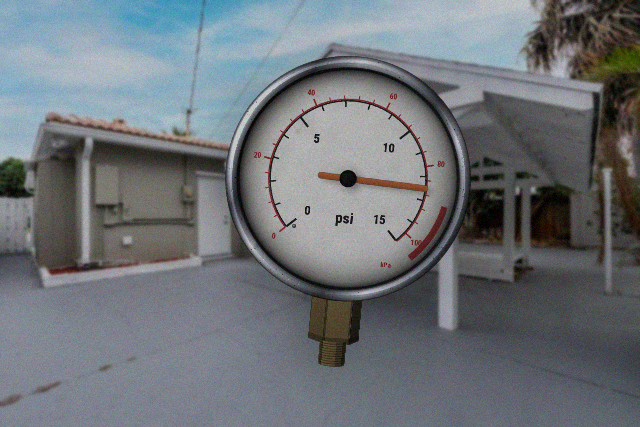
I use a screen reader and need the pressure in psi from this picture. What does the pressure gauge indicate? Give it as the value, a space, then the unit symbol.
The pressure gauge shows 12.5 psi
